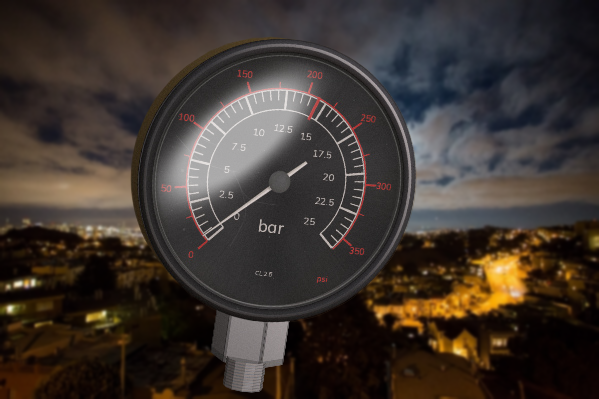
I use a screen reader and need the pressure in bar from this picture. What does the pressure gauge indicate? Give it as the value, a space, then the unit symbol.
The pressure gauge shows 0.5 bar
